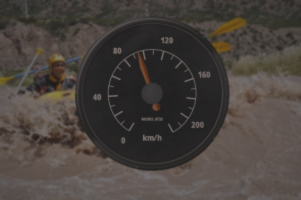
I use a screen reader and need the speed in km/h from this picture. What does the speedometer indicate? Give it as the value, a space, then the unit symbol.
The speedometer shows 95 km/h
